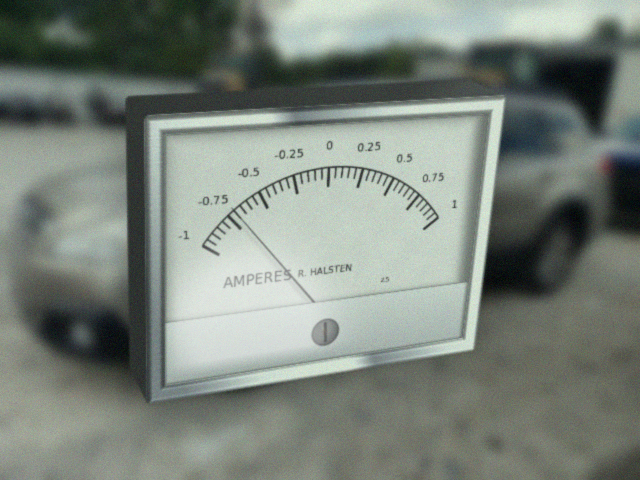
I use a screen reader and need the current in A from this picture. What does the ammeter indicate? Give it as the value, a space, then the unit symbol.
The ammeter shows -0.7 A
